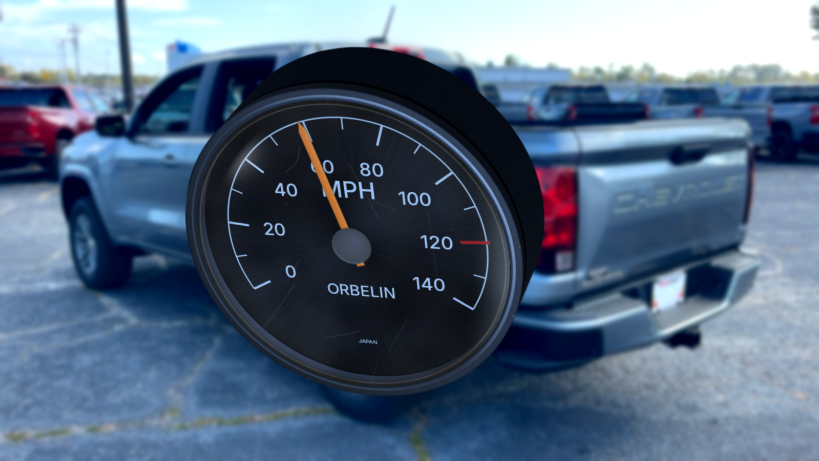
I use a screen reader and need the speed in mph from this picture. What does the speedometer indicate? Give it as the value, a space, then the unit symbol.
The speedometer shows 60 mph
